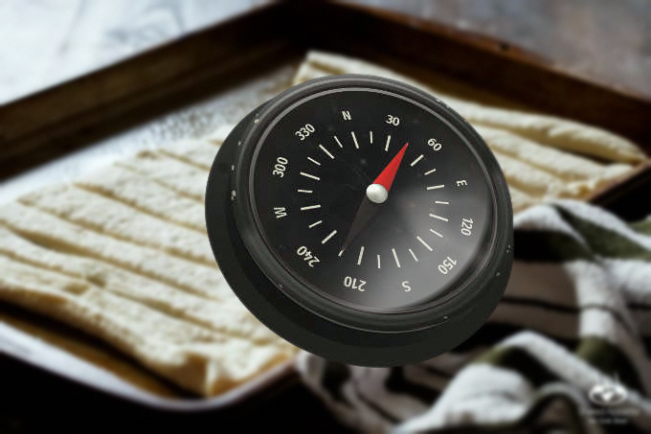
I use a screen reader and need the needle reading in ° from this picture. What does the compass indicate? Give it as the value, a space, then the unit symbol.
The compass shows 45 °
